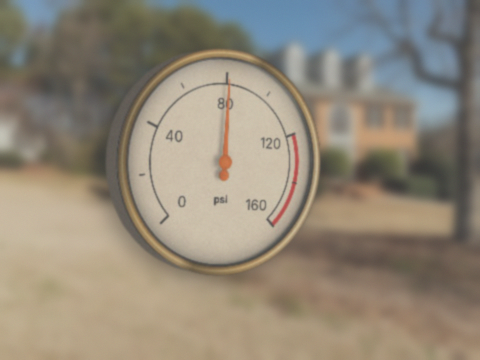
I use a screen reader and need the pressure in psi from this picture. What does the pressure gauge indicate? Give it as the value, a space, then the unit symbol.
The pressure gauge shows 80 psi
